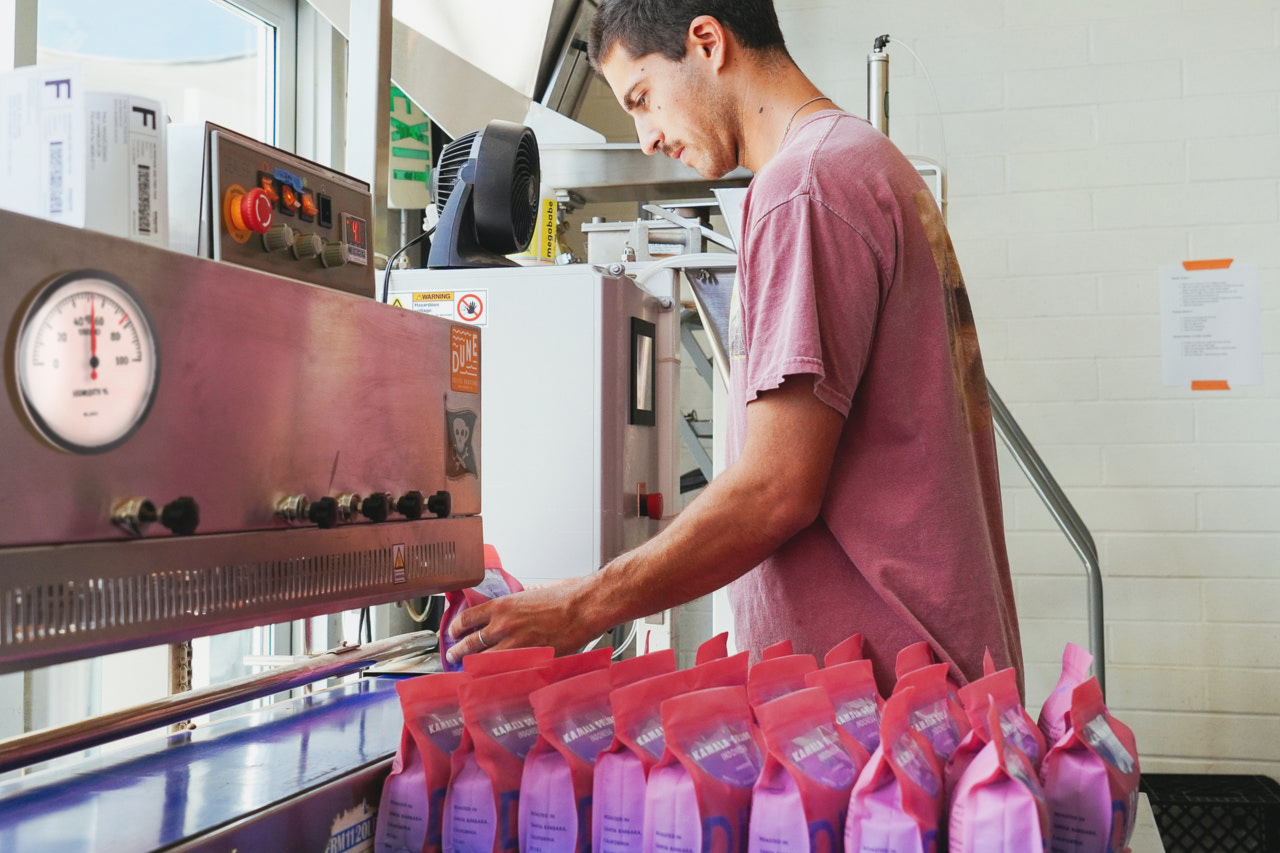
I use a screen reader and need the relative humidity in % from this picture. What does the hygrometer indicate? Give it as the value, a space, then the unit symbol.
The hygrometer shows 50 %
